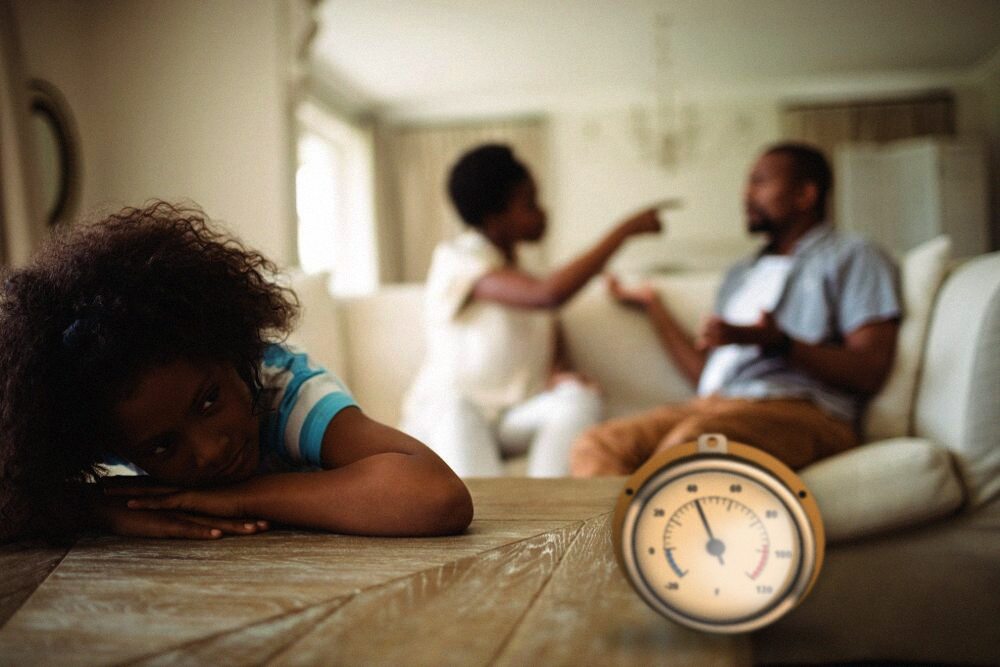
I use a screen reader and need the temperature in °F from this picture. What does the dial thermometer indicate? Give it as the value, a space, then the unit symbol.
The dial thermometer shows 40 °F
